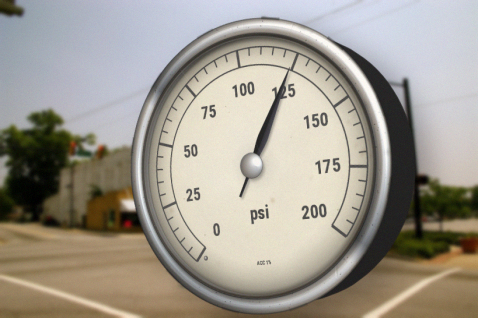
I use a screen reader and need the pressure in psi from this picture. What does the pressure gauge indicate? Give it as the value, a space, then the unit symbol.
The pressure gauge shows 125 psi
